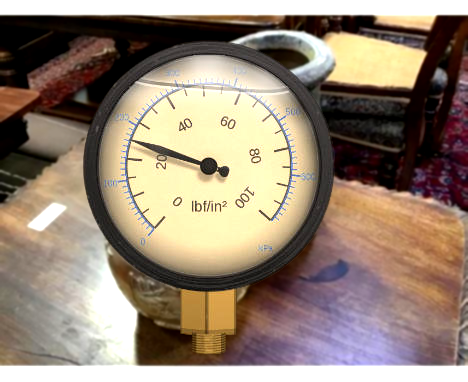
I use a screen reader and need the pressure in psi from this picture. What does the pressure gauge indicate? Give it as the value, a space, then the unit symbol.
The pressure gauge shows 25 psi
